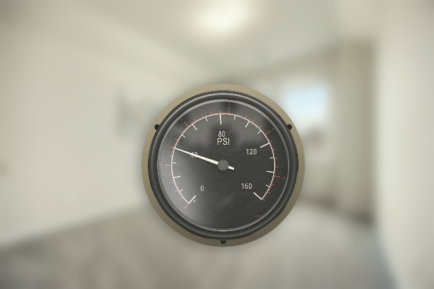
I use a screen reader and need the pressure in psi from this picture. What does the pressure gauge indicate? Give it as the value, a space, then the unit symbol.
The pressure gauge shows 40 psi
